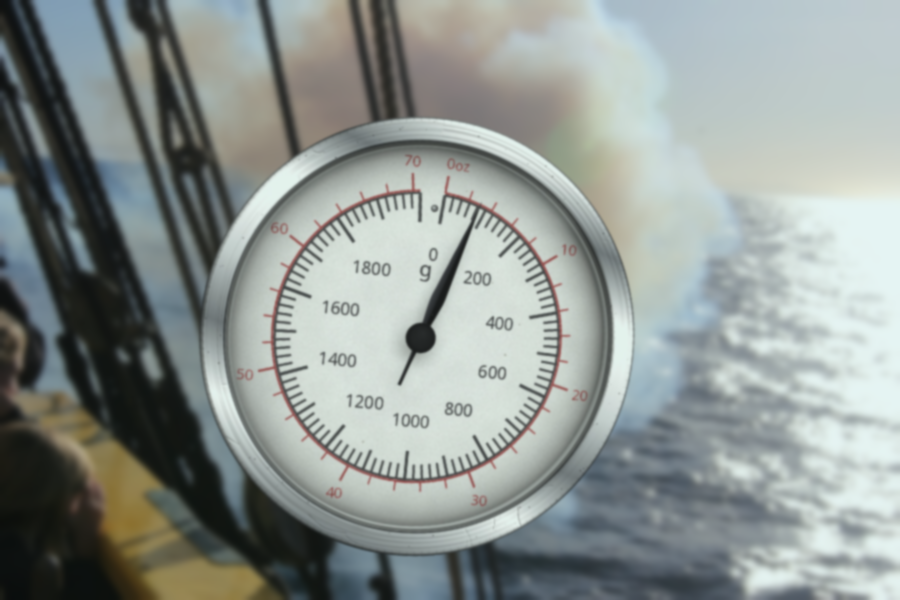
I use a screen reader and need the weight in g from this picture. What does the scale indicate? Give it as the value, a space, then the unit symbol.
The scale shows 80 g
